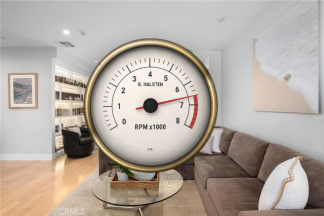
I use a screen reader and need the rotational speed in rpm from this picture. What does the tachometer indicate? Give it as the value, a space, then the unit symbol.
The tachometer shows 6600 rpm
